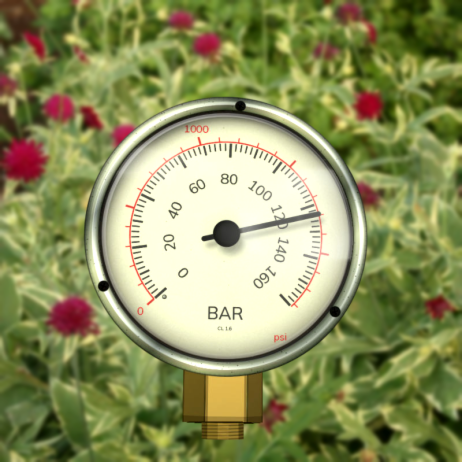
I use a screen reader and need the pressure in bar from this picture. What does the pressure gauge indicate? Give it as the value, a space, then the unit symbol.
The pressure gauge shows 124 bar
